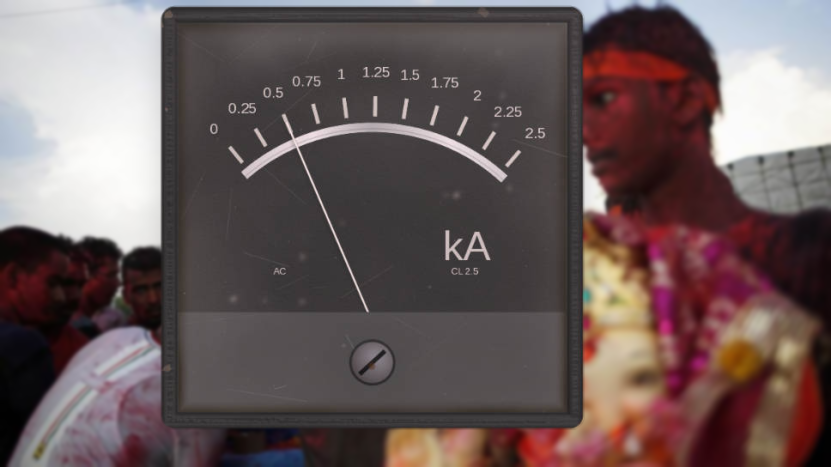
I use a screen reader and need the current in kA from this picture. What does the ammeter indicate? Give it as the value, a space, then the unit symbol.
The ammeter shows 0.5 kA
